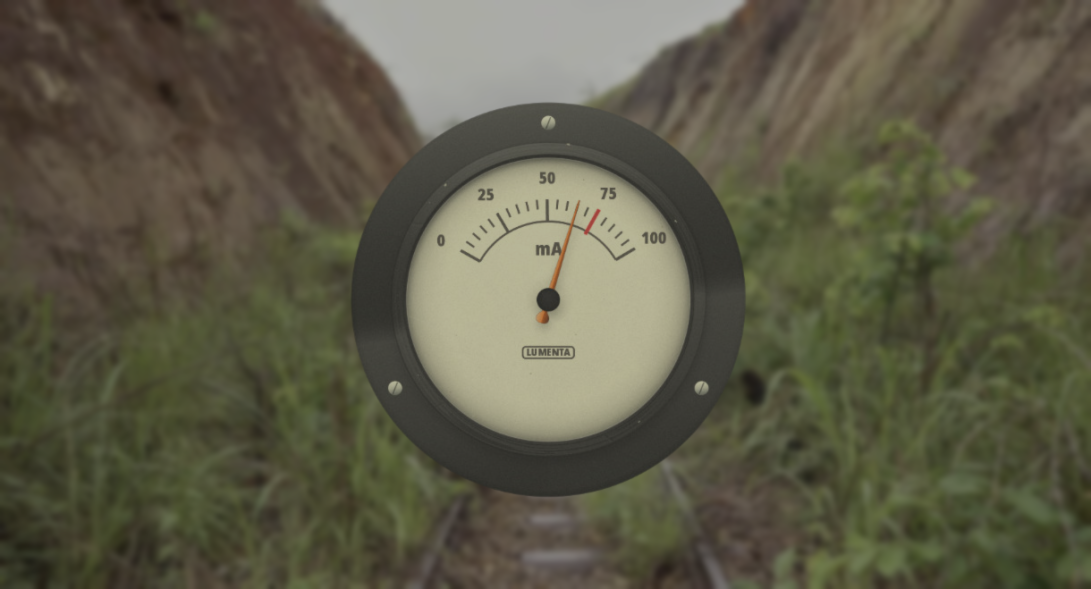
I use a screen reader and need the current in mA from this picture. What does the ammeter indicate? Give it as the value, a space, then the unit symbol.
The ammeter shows 65 mA
